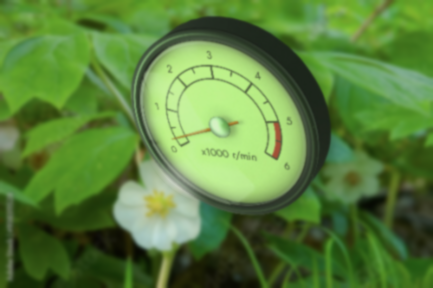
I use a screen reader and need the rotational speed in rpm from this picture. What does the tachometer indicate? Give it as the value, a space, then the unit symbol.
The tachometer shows 250 rpm
